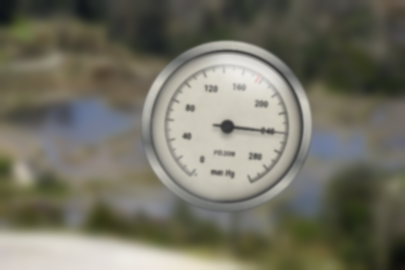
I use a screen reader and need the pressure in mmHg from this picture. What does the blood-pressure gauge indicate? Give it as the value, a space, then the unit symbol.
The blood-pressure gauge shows 240 mmHg
